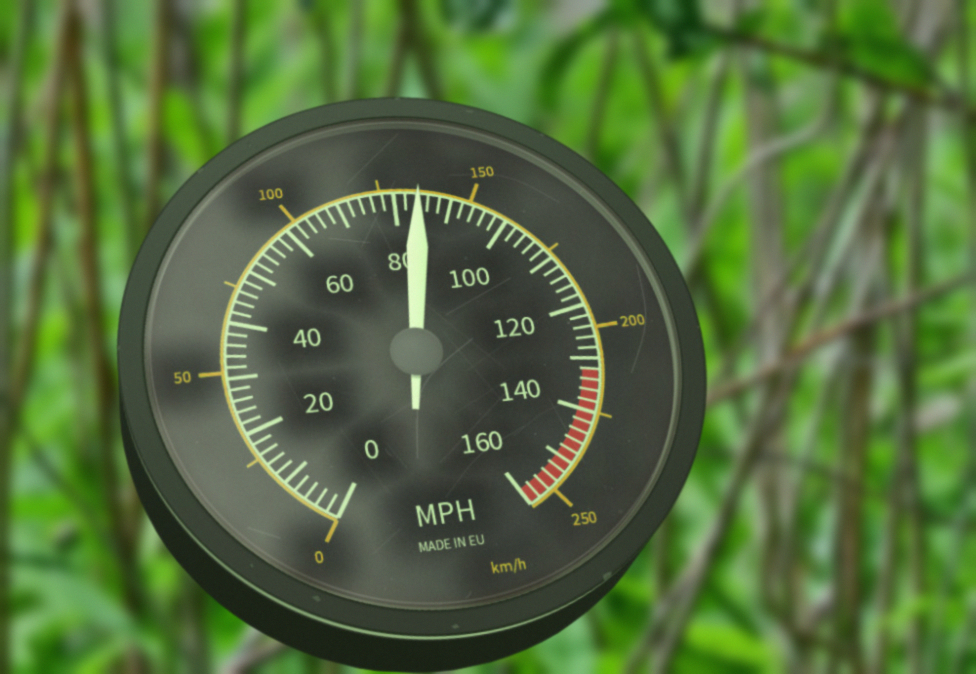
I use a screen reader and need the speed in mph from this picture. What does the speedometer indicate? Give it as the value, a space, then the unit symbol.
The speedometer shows 84 mph
